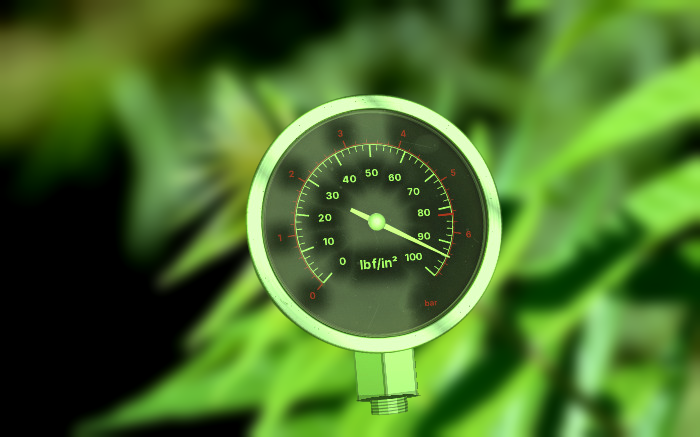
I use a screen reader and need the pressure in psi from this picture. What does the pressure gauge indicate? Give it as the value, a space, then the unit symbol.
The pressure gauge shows 94 psi
